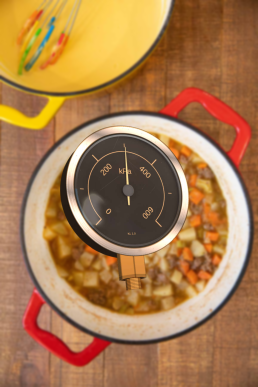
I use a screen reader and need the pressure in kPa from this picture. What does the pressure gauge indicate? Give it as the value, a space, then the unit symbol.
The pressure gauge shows 300 kPa
